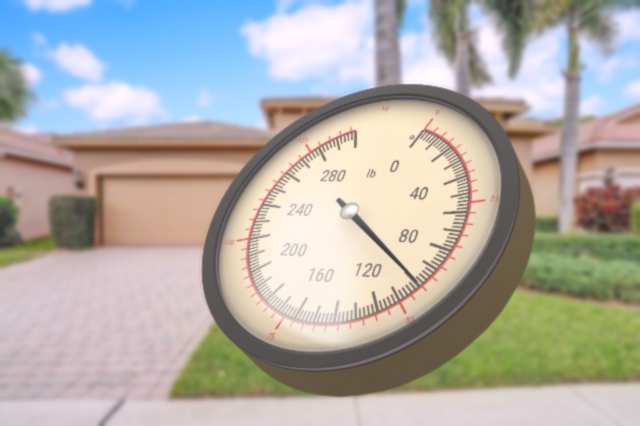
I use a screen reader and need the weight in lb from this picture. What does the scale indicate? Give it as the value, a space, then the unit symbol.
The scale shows 100 lb
